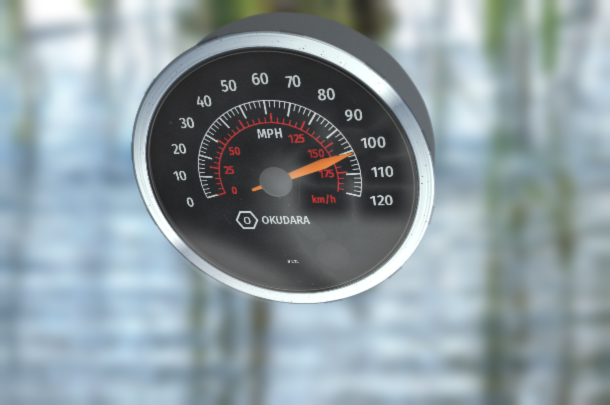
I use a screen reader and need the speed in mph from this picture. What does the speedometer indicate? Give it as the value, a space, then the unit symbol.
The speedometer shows 100 mph
